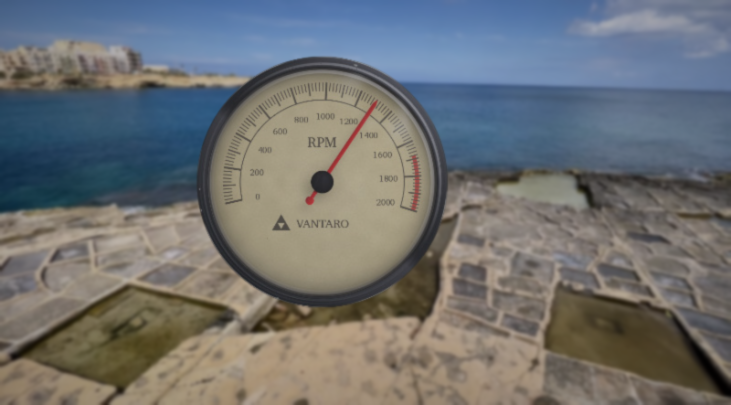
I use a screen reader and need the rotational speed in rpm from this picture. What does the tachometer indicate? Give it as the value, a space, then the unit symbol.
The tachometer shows 1300 rpm
